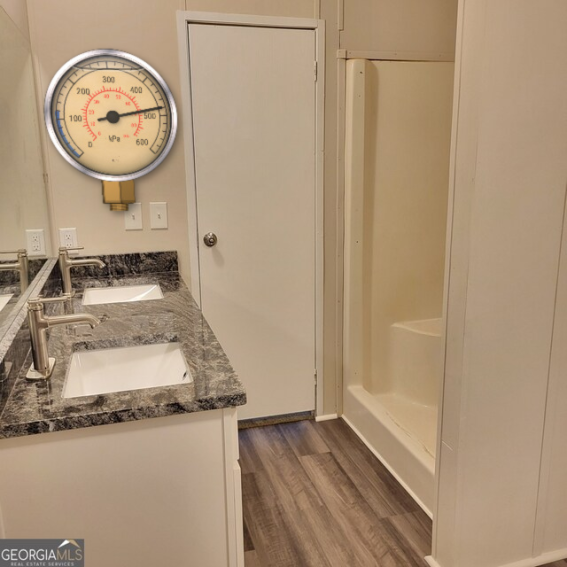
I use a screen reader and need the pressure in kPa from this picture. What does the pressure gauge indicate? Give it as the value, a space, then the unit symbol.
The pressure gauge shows 480 kPa
